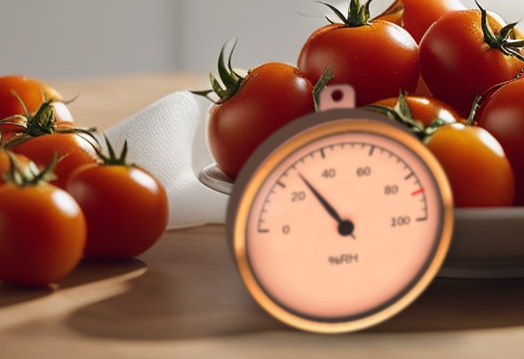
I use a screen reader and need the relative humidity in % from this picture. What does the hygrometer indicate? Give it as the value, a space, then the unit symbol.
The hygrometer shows 28 %
